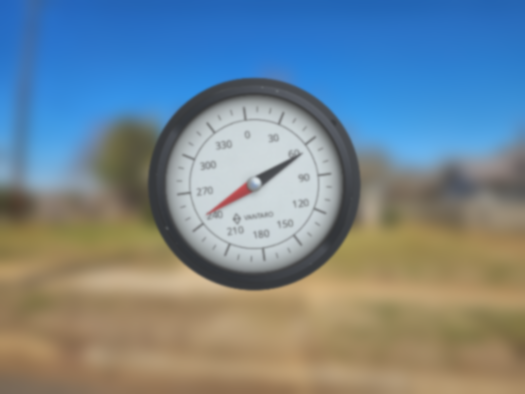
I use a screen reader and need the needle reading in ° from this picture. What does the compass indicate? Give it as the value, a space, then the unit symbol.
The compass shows 245 °
